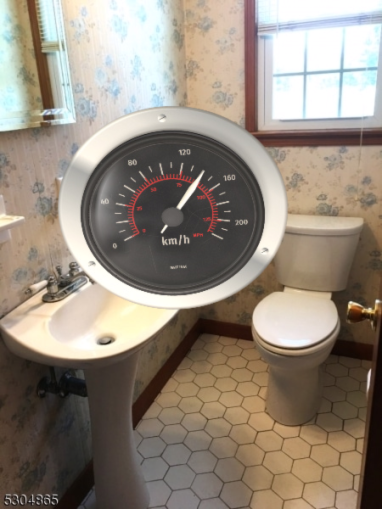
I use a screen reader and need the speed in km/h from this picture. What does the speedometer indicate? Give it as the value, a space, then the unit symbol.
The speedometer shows 140 km/h
